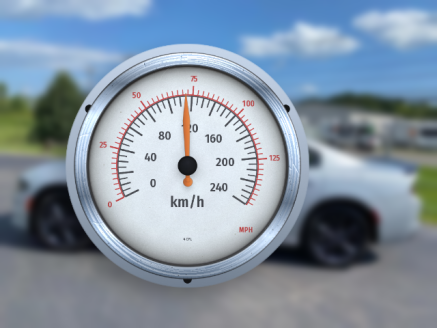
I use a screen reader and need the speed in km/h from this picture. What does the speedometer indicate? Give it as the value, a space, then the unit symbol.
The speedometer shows 115 km/h
